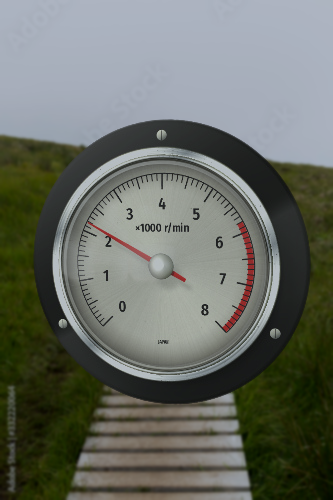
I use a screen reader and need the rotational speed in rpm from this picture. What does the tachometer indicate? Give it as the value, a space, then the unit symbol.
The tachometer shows 2200 rpm
